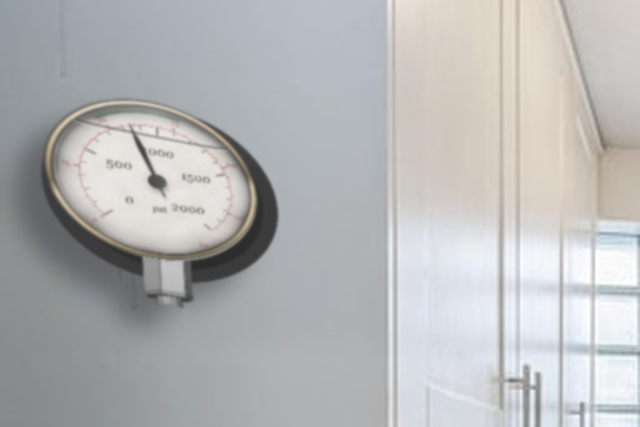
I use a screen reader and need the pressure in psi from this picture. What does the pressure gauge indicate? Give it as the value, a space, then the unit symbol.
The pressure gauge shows 850 psi
